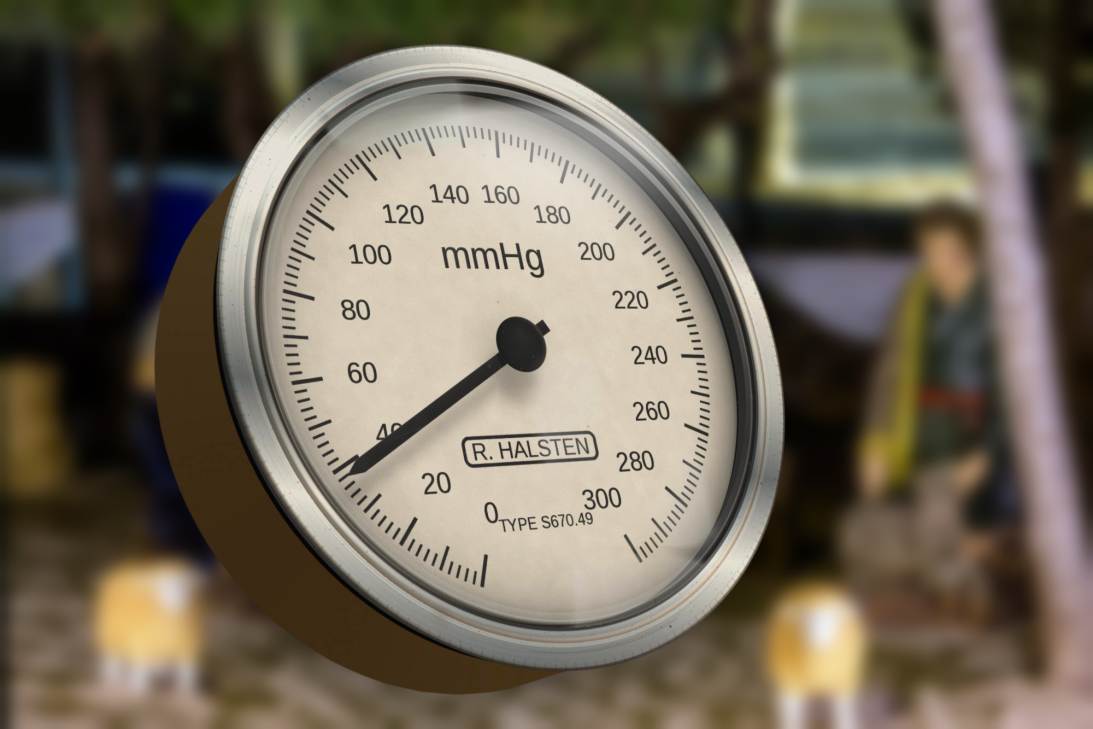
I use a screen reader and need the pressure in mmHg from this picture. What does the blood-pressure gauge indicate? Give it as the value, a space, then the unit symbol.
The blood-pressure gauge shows 38 mmHg
